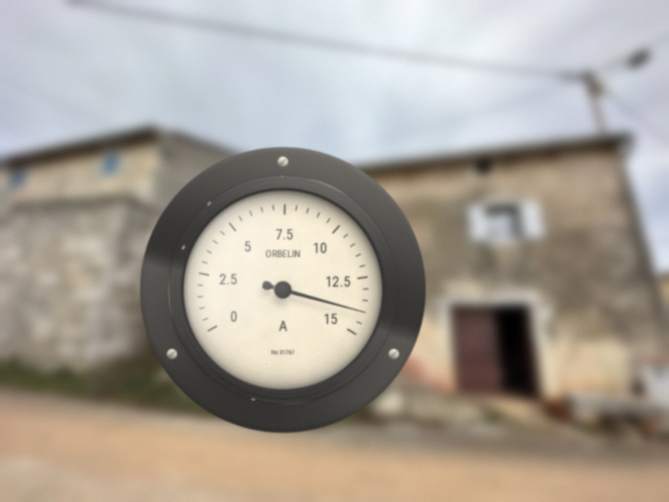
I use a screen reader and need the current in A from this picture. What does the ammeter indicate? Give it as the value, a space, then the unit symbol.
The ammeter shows 14 A
